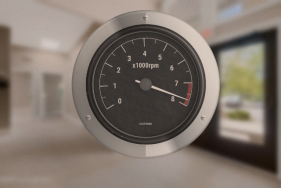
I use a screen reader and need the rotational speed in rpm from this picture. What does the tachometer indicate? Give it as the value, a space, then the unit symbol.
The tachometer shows 7750 rpm
